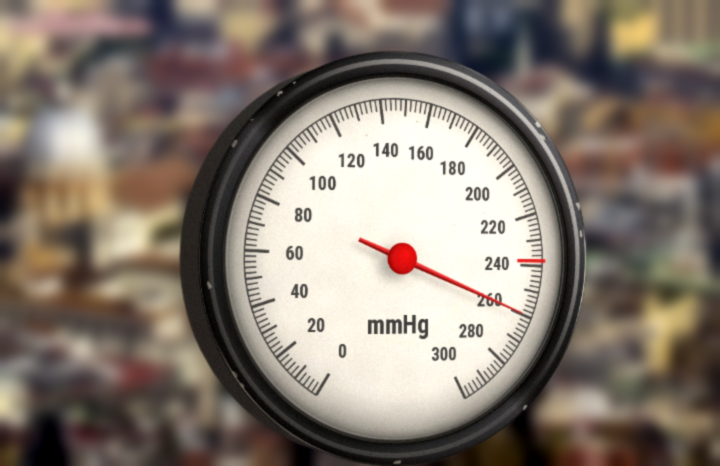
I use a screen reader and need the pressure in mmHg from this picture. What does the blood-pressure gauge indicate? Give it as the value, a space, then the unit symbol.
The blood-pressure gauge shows 260 mmHg
